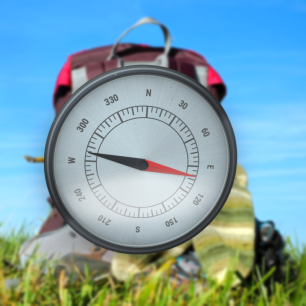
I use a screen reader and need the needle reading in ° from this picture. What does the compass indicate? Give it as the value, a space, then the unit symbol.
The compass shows 100 °
